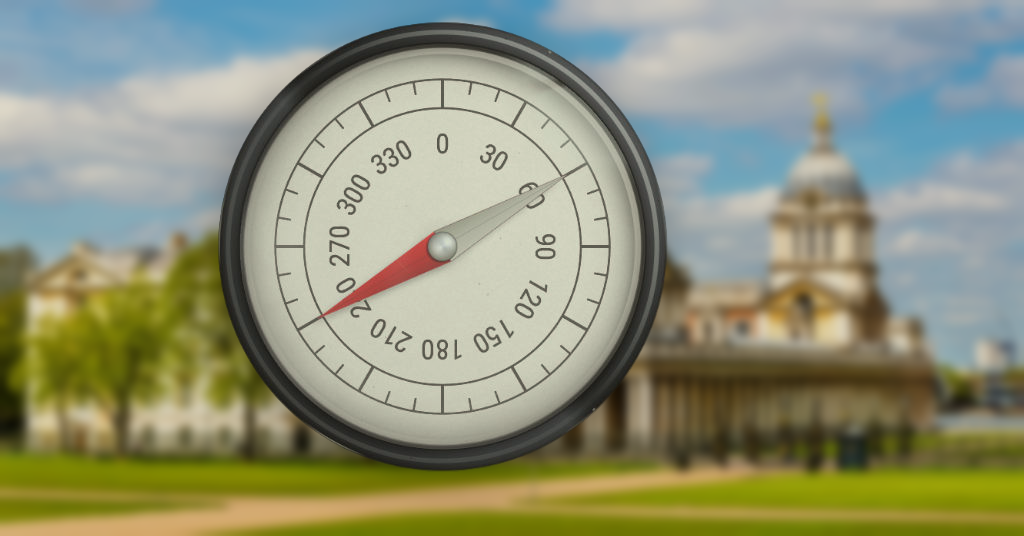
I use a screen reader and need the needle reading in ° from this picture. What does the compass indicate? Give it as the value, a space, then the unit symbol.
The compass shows 240 °
